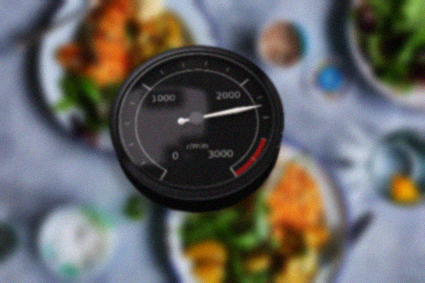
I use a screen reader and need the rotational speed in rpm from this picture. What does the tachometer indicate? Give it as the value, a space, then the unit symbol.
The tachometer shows 2300 rpm
